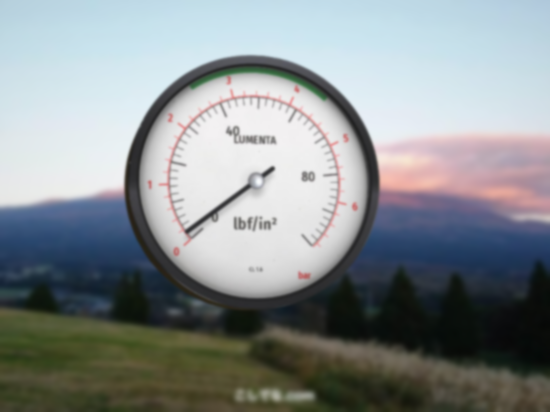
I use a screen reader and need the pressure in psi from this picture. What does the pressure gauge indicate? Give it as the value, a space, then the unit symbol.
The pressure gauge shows 2 psi
